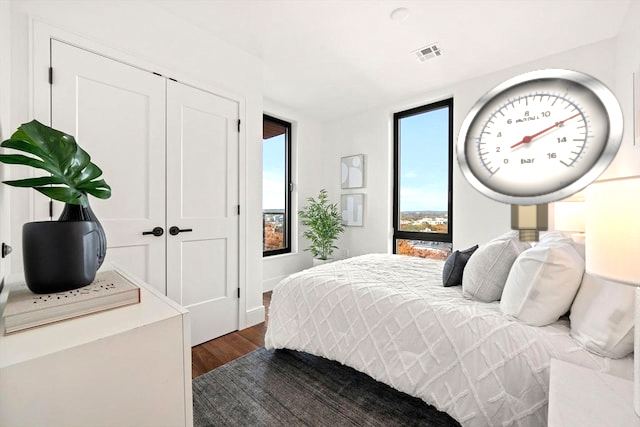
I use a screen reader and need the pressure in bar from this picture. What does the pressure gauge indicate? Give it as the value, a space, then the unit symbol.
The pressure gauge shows 12 bar
